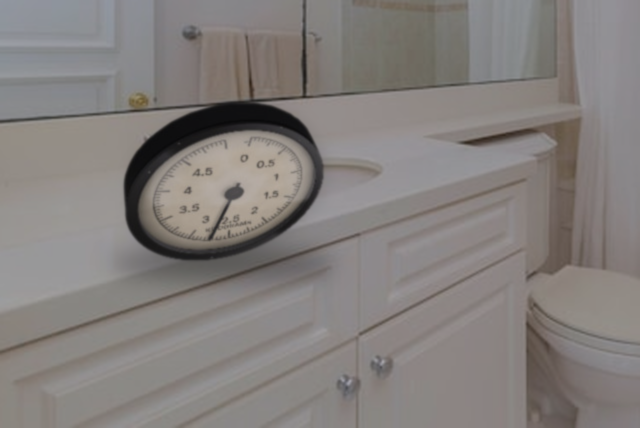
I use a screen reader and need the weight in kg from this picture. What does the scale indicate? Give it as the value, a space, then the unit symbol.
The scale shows 2.75 kg
